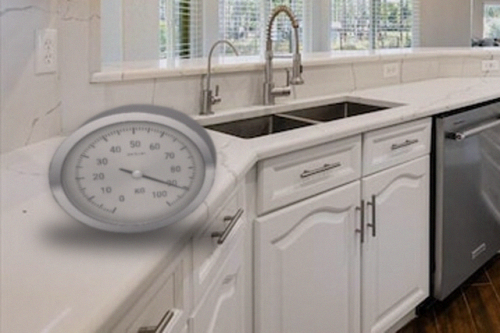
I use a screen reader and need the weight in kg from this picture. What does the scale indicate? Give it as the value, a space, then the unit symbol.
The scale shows 90 kg
